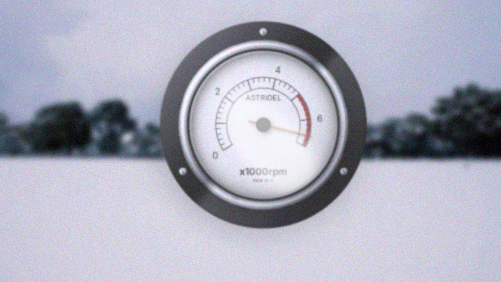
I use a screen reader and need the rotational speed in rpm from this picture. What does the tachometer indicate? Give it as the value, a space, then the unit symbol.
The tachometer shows 6600 rpm
